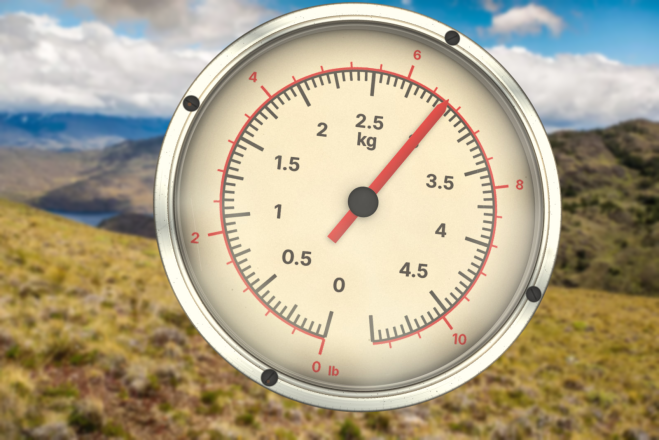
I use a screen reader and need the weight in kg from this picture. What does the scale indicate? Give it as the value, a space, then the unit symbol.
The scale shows 3 kg
